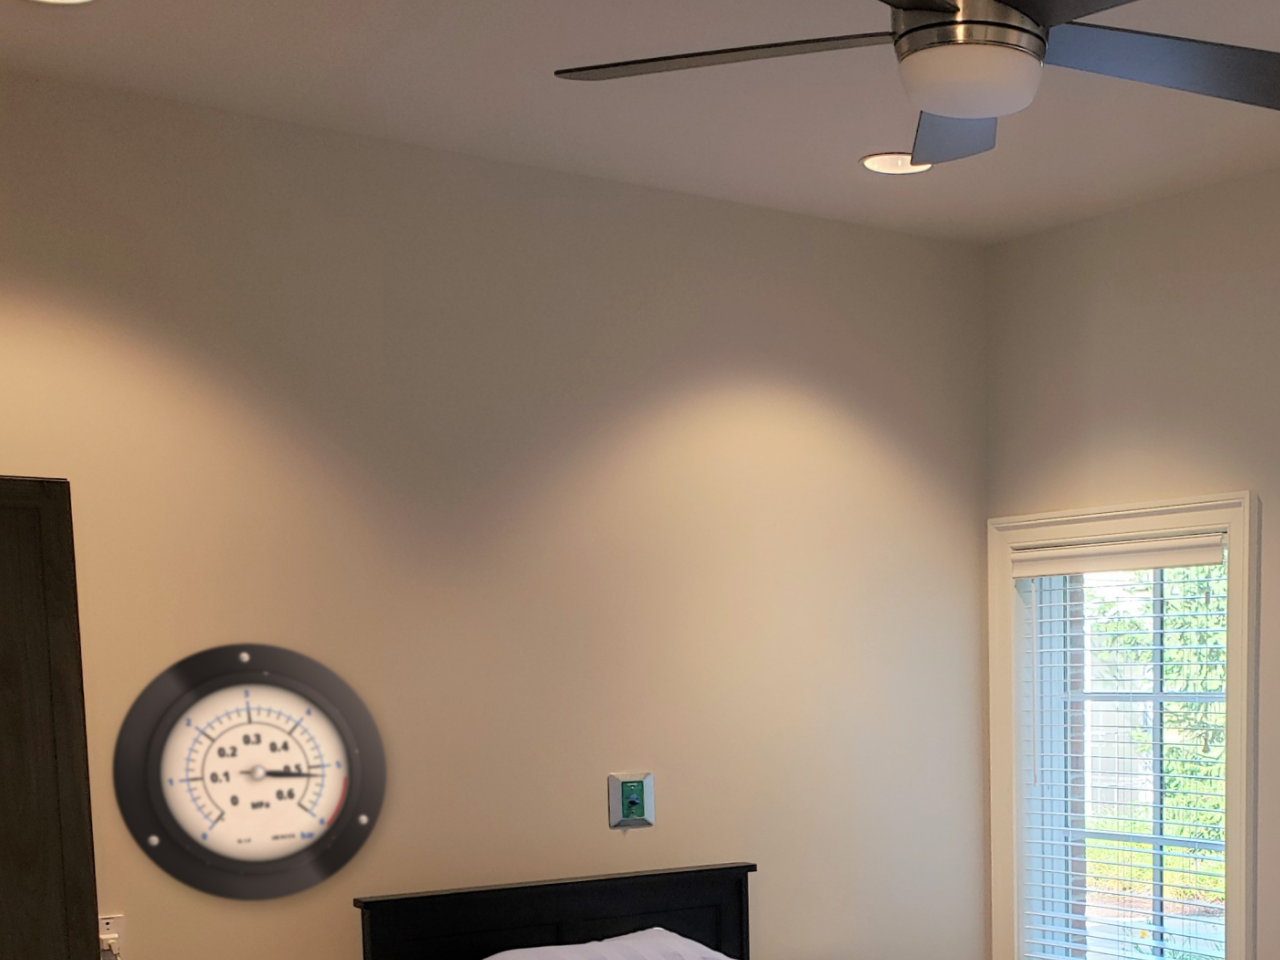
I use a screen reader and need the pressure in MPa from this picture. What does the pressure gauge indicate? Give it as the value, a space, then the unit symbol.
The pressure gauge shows 0.52 MPa
